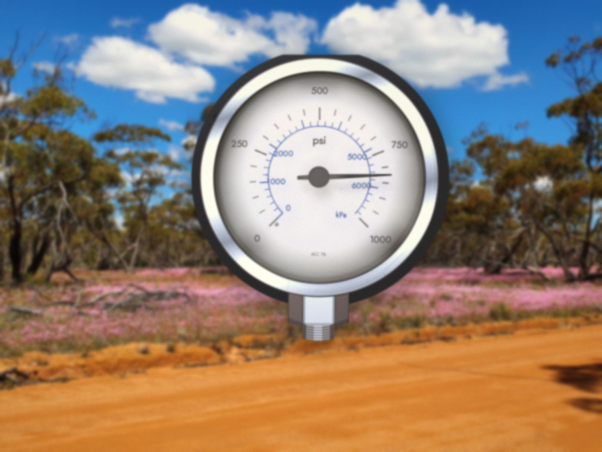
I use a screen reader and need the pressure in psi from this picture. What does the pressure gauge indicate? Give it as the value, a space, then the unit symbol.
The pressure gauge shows 825 psi
